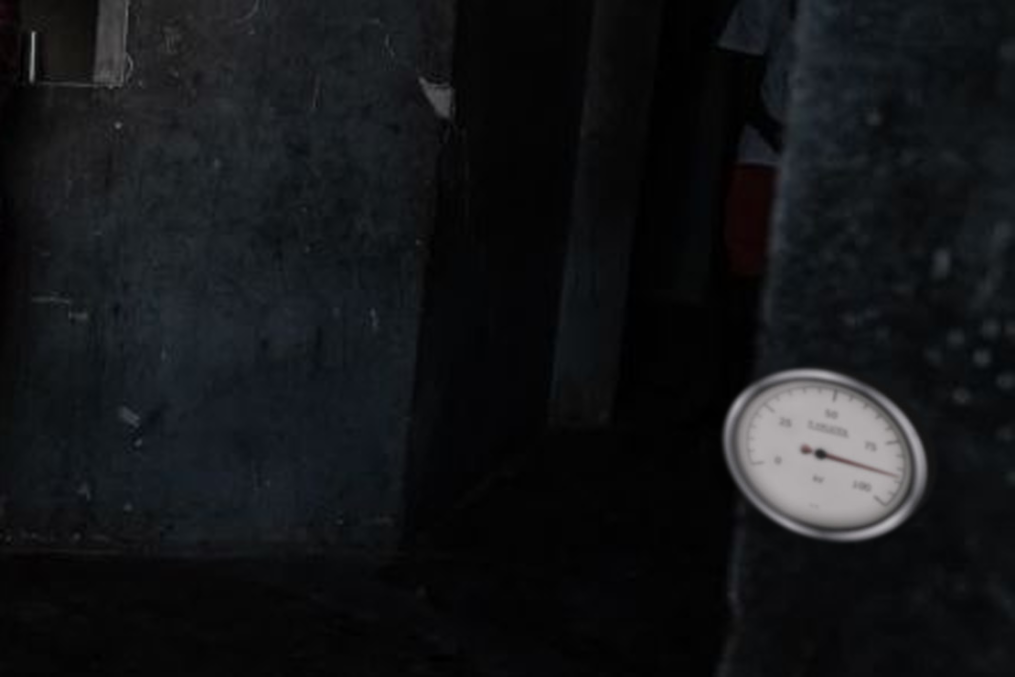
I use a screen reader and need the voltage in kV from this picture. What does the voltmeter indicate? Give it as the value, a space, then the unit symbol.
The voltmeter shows 87.5 kV
